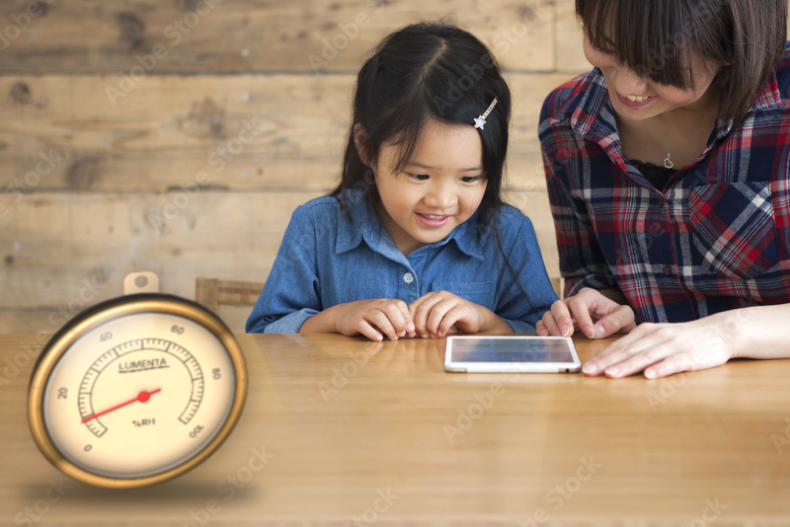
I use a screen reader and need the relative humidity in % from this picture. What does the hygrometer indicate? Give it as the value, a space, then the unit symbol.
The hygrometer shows 10 %
